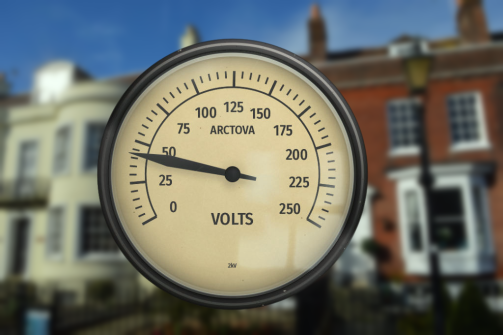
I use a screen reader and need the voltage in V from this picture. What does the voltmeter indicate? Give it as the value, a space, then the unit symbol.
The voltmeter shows 42.5 V
